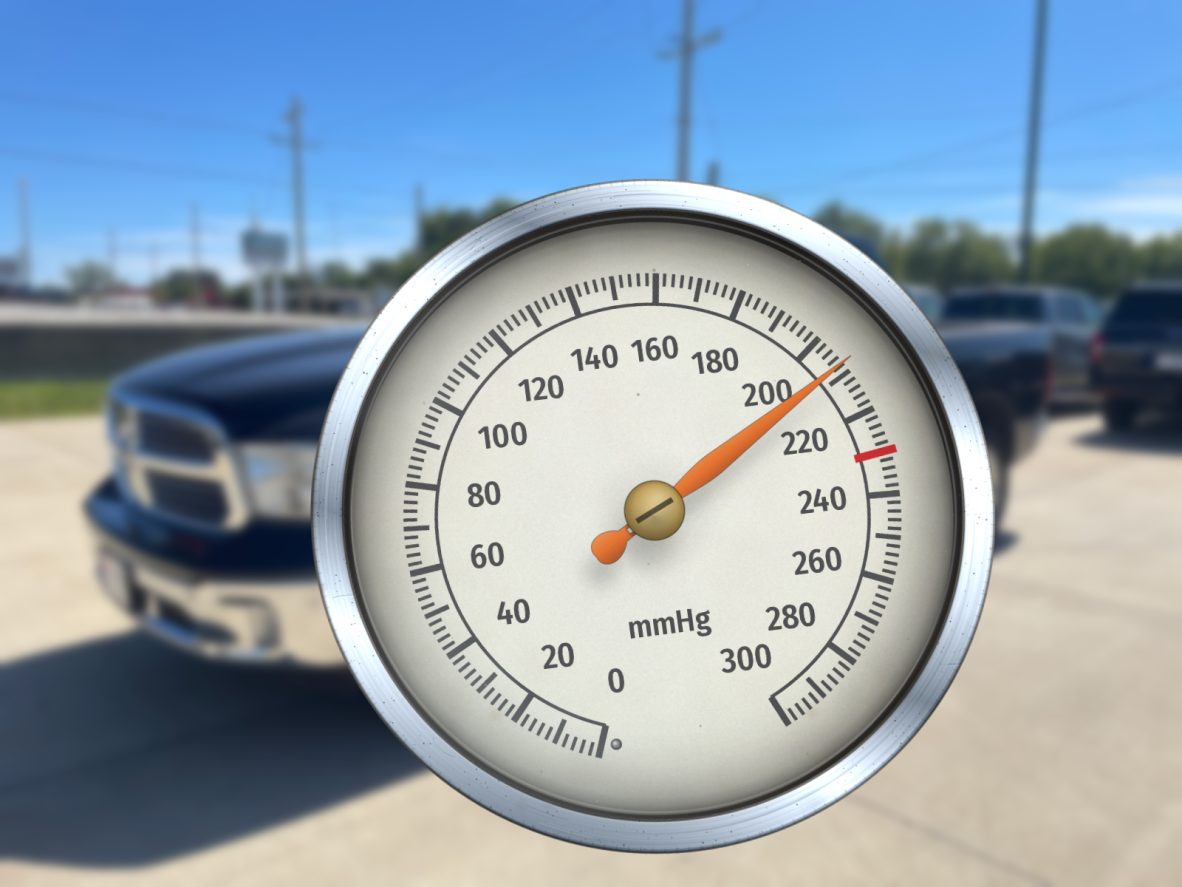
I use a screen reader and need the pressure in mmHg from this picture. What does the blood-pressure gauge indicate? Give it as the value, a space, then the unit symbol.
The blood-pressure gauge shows 208 mmHg
